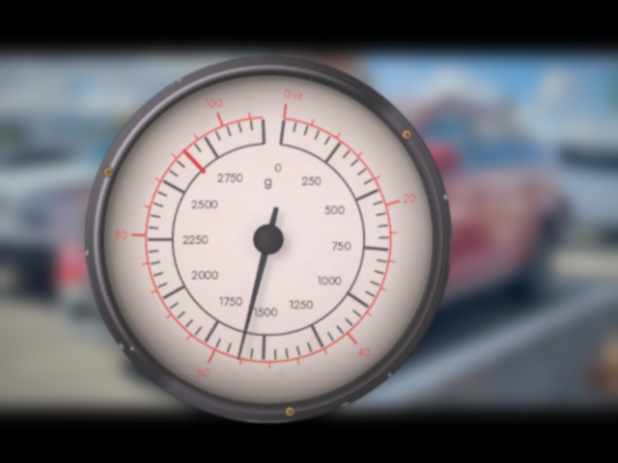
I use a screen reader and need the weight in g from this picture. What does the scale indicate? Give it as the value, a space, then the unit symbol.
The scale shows 1600 g
